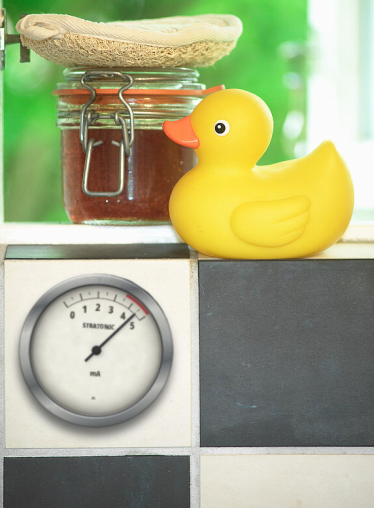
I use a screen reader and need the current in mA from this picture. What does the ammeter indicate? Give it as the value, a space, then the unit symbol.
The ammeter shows 4.5 mA
